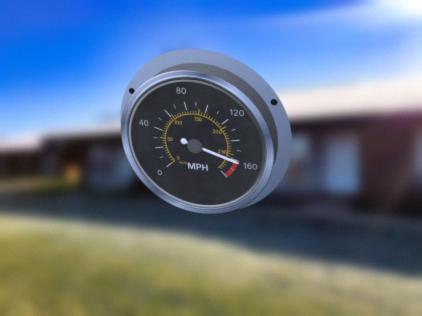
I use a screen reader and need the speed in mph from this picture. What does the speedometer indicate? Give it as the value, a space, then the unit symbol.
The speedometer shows 160 mph
